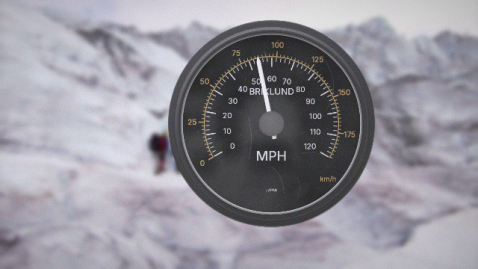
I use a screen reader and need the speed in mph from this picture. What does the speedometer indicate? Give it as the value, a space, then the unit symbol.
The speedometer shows 54 mph
